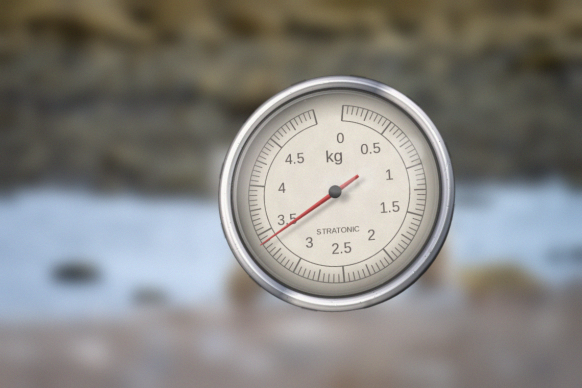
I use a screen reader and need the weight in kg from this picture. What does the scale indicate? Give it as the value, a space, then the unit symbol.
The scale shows 3.4 kg
